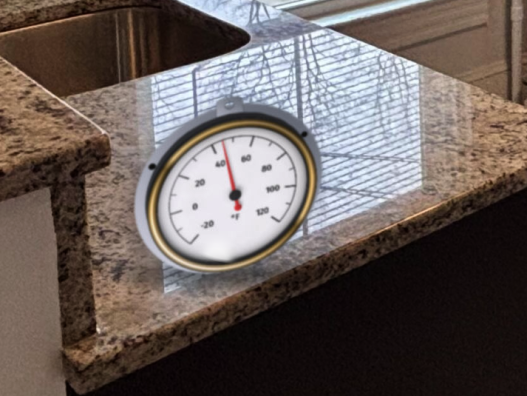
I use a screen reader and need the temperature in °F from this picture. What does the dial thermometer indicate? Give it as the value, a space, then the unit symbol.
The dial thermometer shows 45 °F
